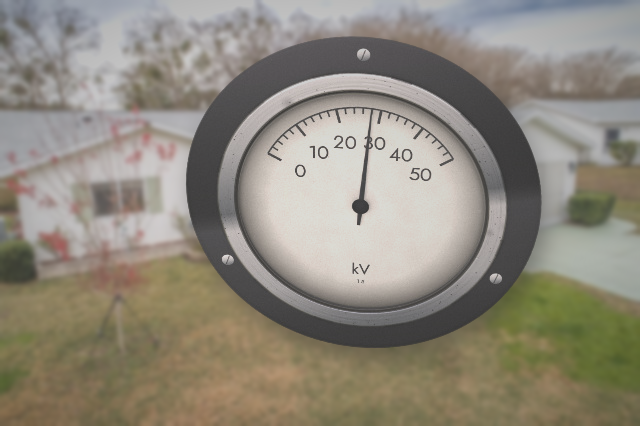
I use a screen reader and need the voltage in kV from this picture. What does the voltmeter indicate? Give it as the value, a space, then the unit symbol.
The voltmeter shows 28 kV
